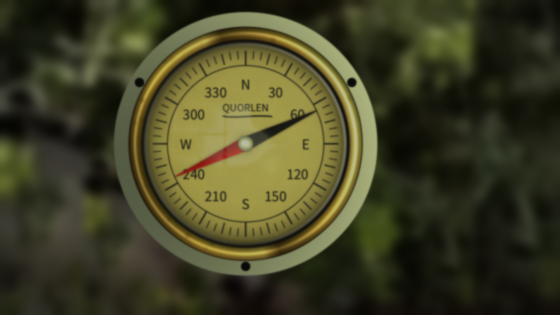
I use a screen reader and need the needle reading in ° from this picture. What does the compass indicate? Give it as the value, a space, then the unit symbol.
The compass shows 245 °
